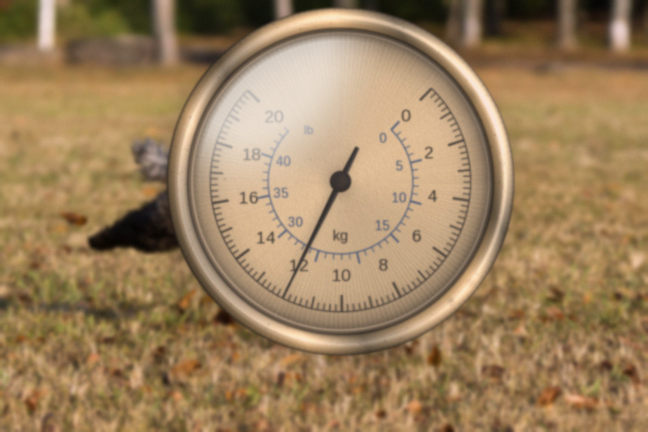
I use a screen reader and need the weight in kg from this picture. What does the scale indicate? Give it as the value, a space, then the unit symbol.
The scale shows 12 kg
